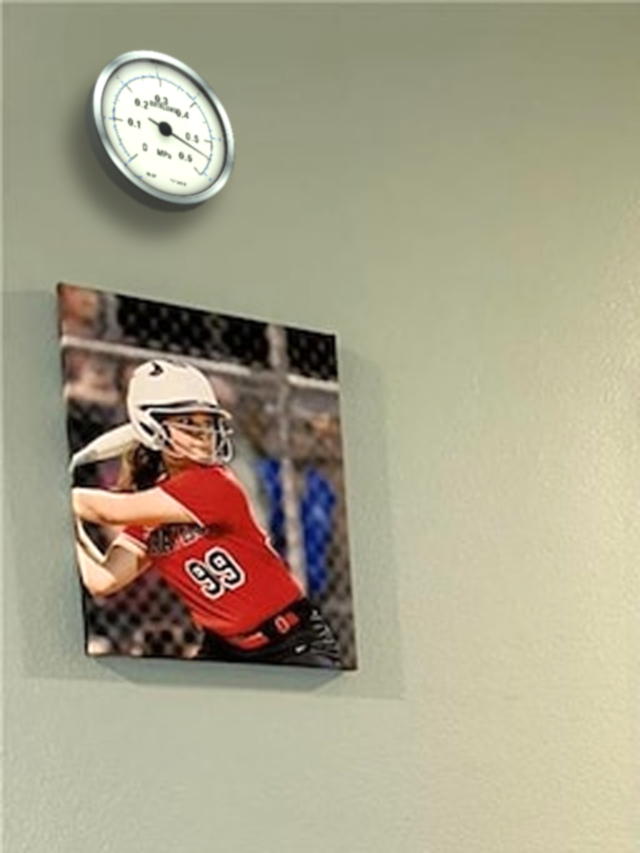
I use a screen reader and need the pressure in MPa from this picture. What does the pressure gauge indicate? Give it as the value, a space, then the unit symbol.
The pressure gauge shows 0.55 MPa
